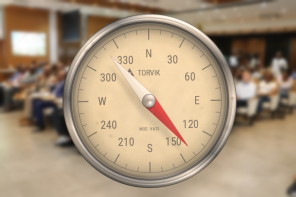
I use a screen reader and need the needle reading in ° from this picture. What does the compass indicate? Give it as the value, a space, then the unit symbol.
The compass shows 140 °
